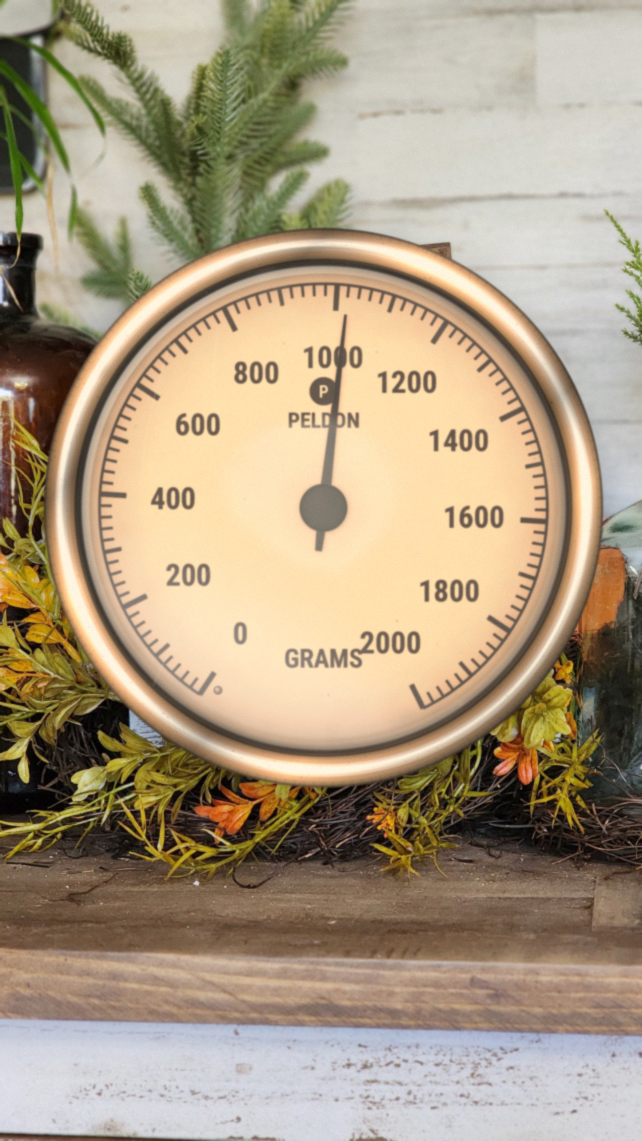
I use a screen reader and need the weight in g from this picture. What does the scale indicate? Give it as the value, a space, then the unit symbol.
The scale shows 1020 g
